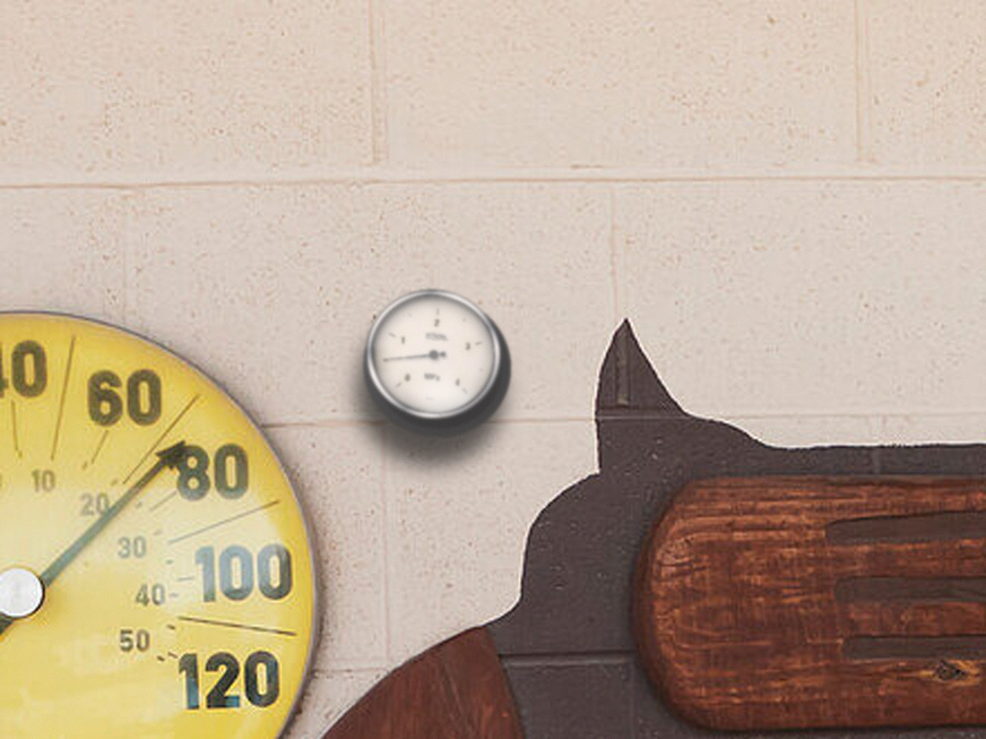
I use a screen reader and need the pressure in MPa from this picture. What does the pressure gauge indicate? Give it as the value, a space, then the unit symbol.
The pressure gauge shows 0.5 MPa
